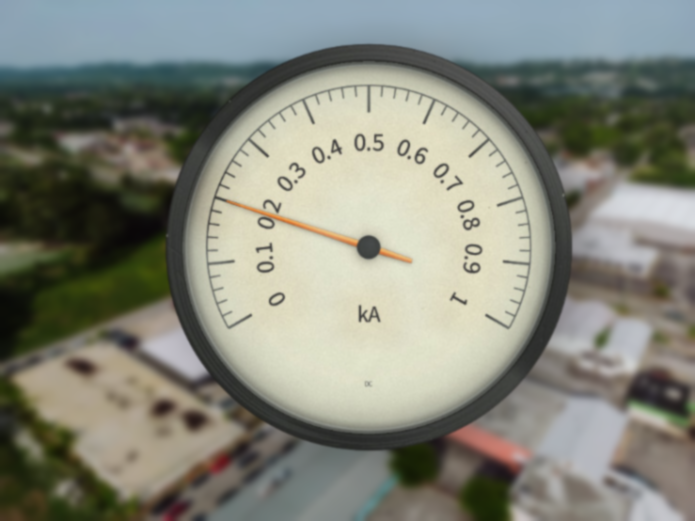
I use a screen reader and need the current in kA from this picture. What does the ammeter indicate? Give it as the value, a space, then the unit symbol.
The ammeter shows 0.2 kA
